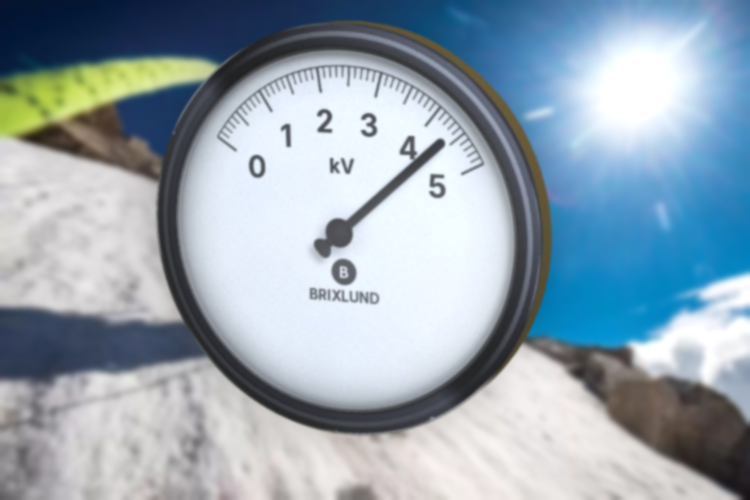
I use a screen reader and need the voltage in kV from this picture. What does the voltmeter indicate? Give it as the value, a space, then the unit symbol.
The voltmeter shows 4.4 kV
